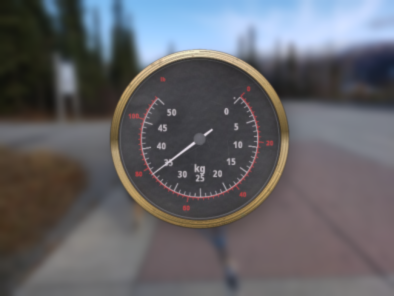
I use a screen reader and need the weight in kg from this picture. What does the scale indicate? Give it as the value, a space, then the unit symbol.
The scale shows 35 kg
